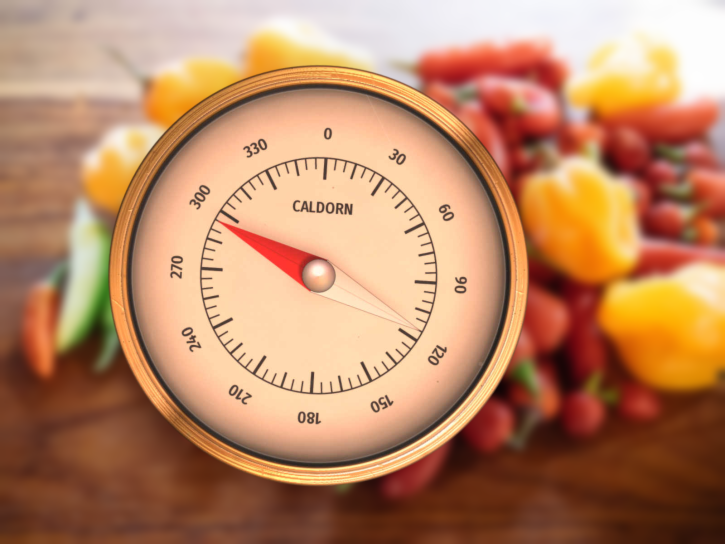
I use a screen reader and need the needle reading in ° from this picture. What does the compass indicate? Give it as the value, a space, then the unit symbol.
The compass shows 295 °
